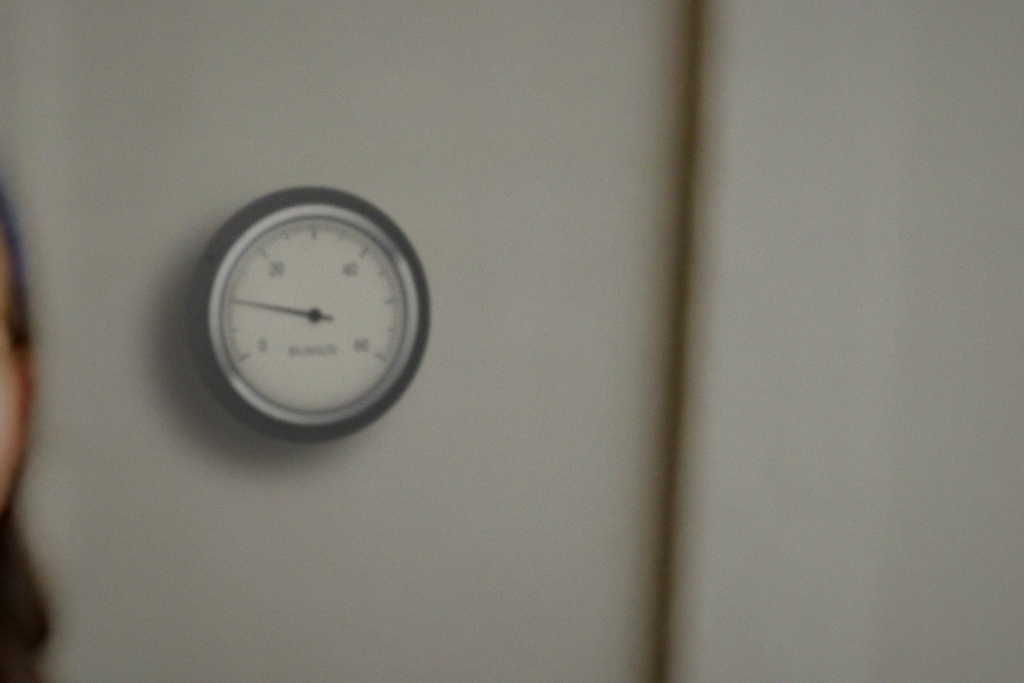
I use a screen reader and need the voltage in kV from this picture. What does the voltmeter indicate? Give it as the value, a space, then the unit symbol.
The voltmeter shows 10 kV
